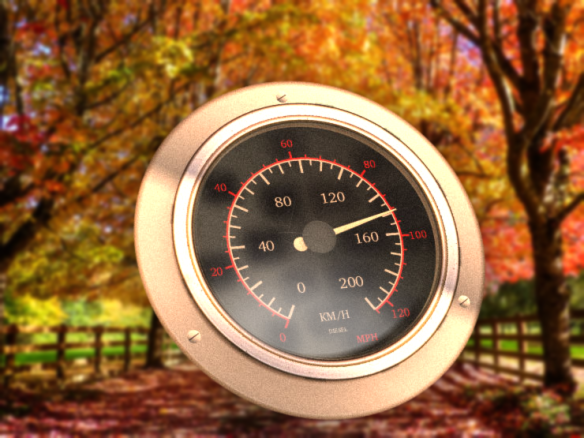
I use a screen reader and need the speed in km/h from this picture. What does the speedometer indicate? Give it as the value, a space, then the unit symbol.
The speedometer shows 150 km/h
